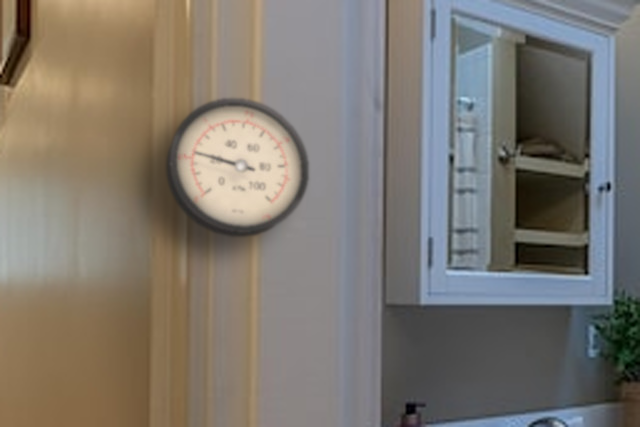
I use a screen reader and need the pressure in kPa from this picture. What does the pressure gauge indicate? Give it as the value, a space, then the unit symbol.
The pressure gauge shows 20 kPa
